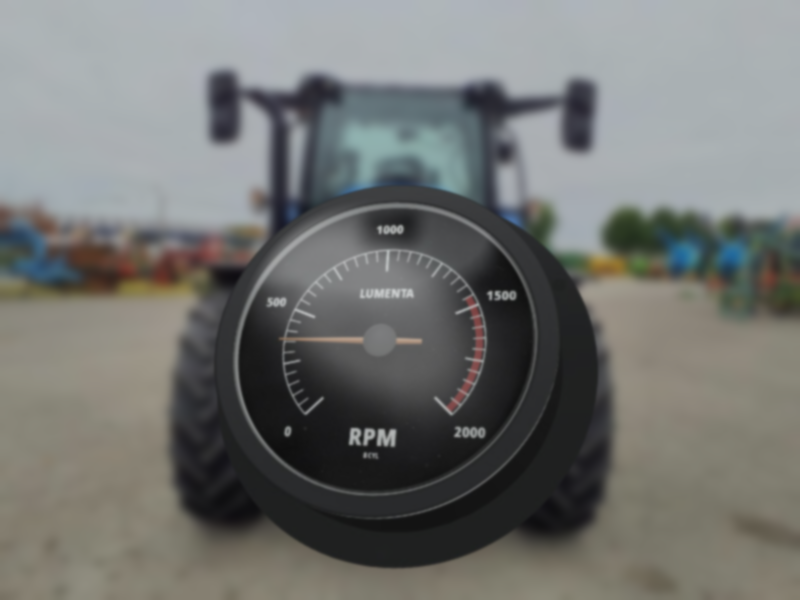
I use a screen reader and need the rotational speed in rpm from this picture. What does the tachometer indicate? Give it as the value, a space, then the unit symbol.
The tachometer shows 350 rpm
